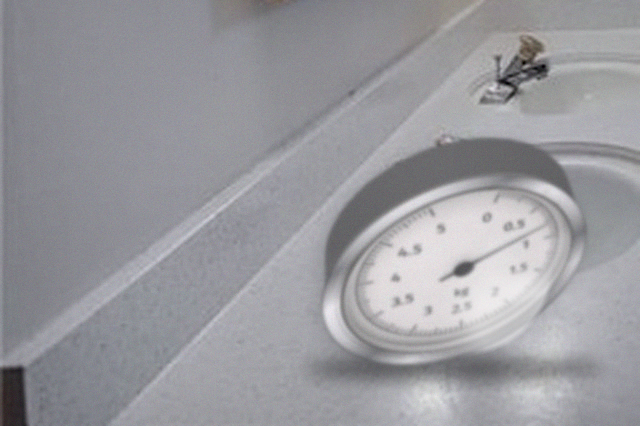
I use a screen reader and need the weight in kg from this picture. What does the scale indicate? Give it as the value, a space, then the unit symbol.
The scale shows 0.75 kg
